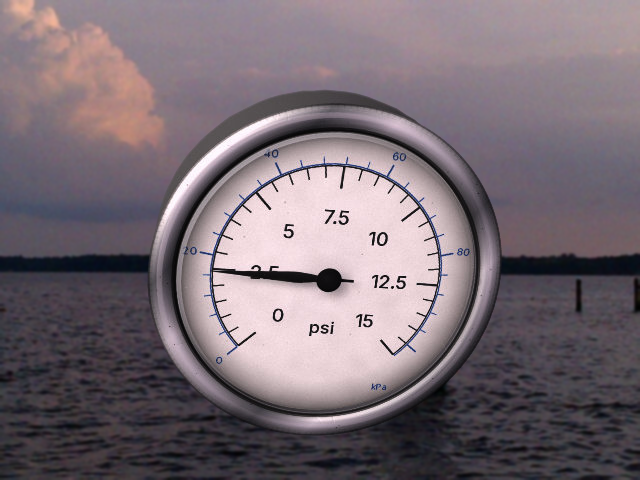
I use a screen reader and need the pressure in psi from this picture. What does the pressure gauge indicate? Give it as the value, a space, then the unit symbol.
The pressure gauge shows 2.5 psi
